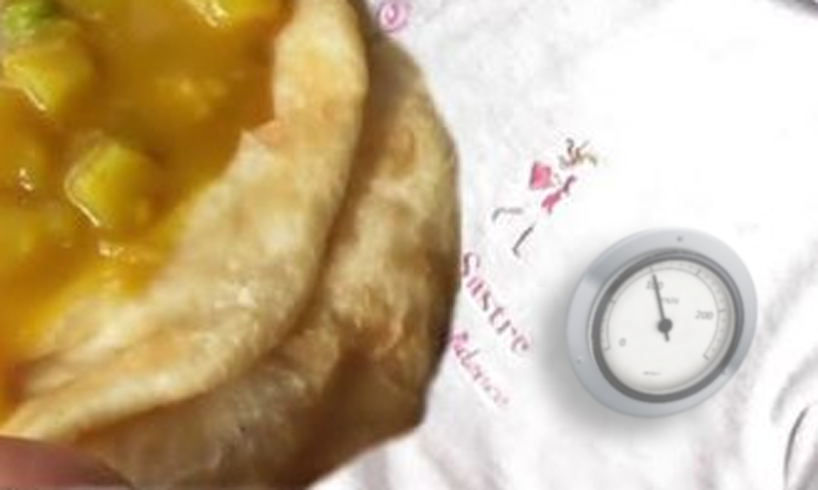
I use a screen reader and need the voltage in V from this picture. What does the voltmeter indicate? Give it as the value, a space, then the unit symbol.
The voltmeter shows 100 V
